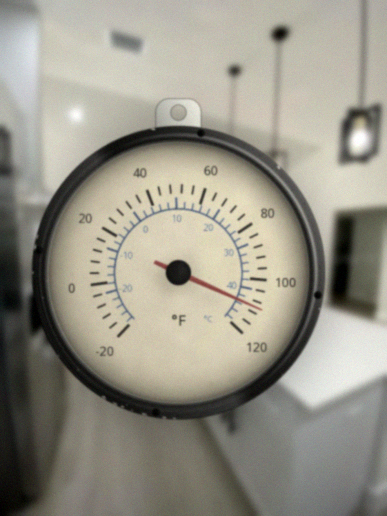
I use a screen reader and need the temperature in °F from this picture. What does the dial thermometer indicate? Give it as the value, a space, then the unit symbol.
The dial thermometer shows 110 °F
